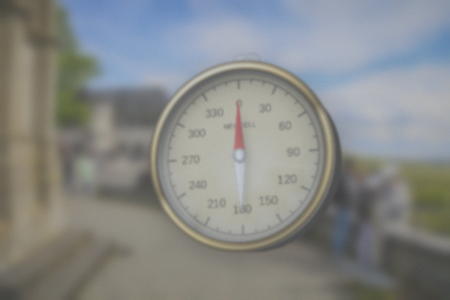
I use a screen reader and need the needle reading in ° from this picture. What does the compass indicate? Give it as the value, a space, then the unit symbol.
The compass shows 0 °
